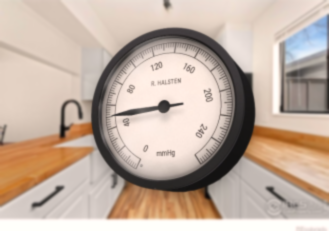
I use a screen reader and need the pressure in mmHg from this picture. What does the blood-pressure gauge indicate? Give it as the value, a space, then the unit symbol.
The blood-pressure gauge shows 50 mmHg
